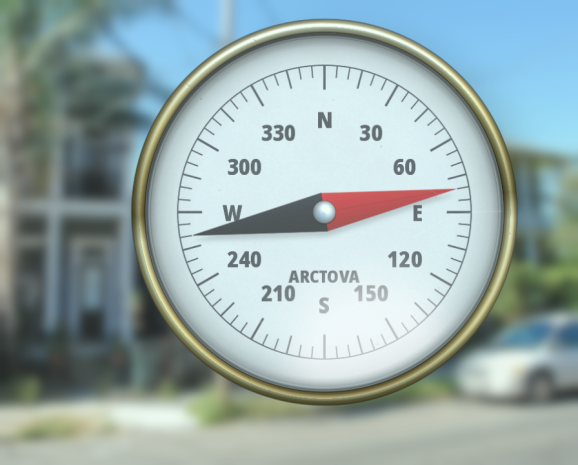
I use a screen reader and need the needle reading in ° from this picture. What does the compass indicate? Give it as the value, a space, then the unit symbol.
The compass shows 80 °
